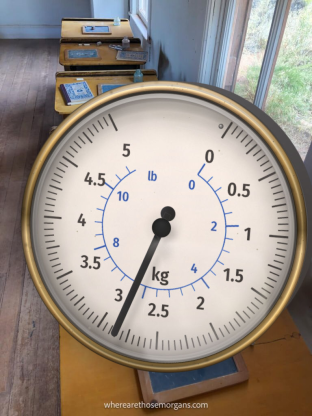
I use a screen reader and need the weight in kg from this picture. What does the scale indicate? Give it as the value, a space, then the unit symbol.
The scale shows 2.85 kg
